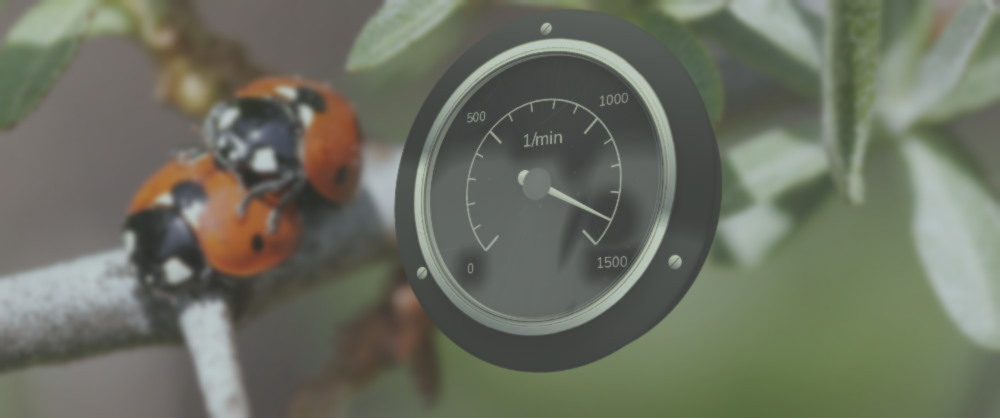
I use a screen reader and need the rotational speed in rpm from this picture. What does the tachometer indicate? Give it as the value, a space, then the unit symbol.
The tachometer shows 1400 rpm
